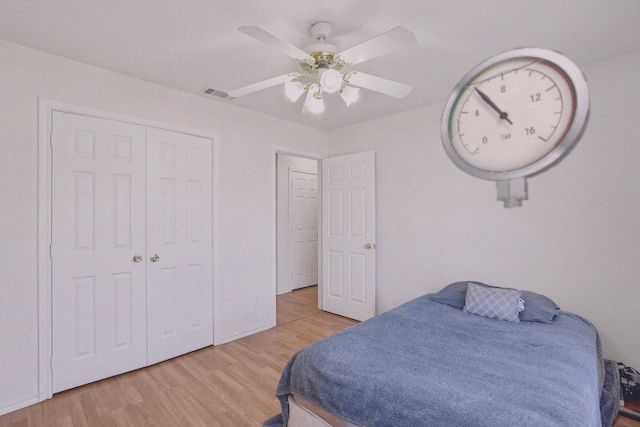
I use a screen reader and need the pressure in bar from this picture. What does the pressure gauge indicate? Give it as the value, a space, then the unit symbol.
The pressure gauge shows 6 bar
